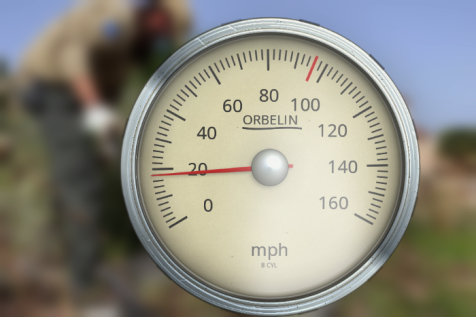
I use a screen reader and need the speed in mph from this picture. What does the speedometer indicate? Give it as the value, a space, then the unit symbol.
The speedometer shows 18 mph
